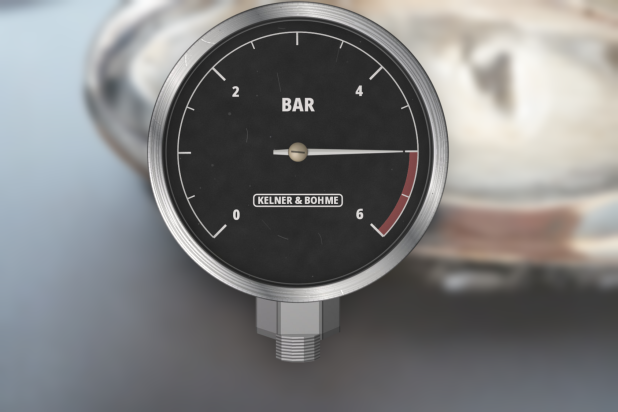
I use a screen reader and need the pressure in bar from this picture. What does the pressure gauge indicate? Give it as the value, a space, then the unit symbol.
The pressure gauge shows 5 bar
